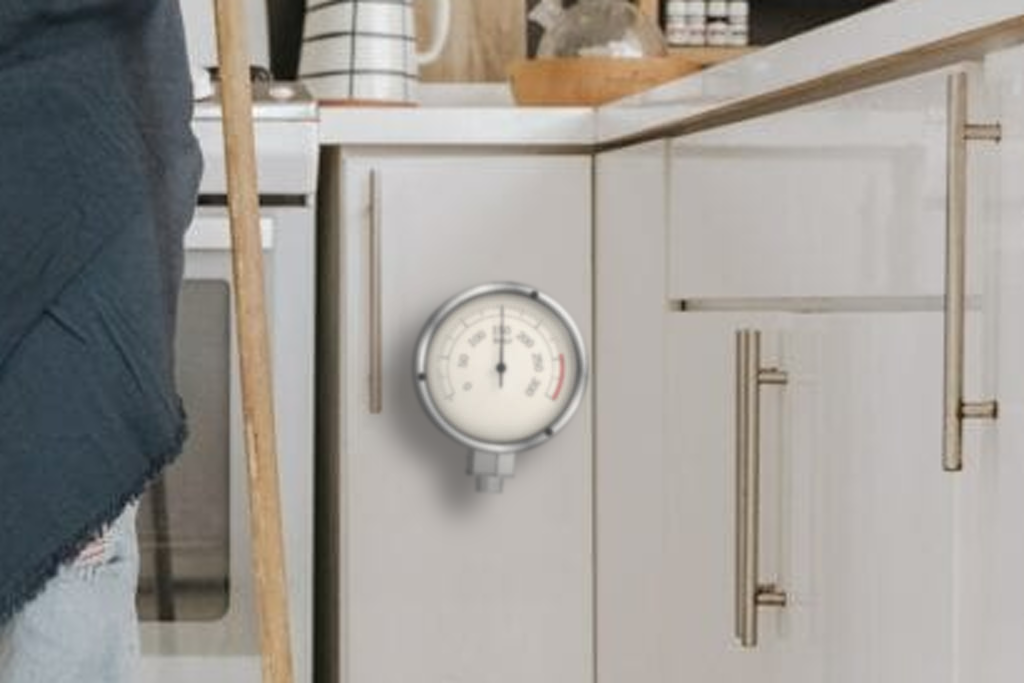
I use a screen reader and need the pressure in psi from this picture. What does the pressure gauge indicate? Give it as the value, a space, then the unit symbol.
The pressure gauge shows 150 psi
